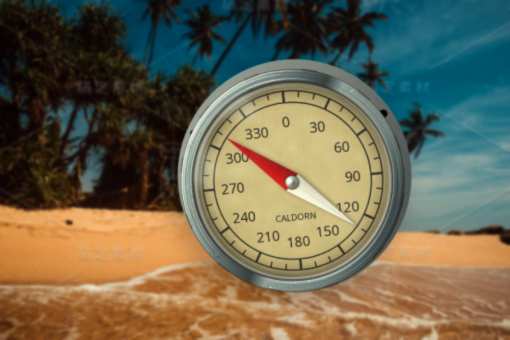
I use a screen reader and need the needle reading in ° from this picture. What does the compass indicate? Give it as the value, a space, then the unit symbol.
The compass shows 310 °
